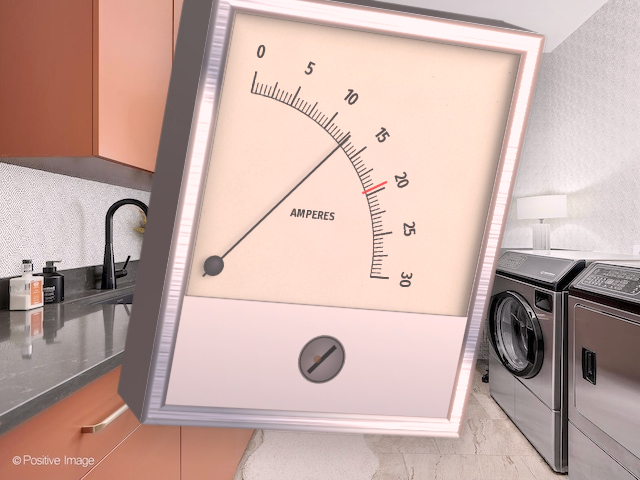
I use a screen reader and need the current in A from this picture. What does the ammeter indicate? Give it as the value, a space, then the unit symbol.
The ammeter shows 12.5 A
